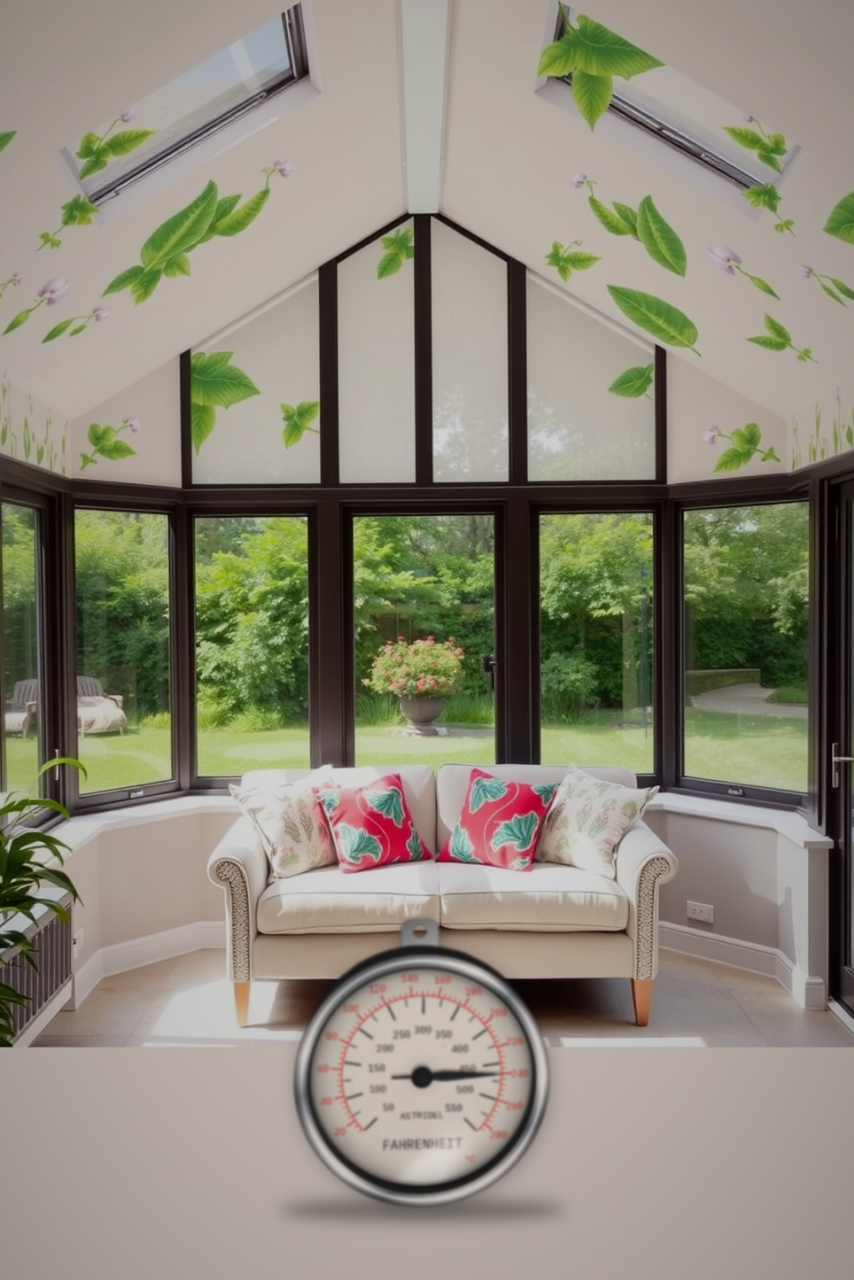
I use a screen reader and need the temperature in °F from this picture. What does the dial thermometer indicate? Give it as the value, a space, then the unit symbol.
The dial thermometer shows 462.5 °F
